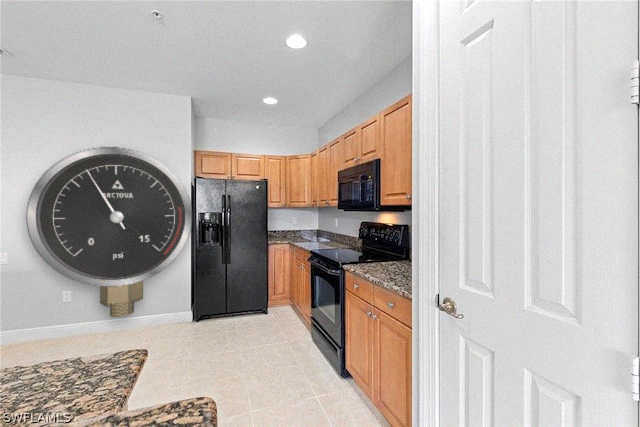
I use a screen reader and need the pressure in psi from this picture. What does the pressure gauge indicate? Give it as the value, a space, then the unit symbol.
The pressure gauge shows 6 psi
